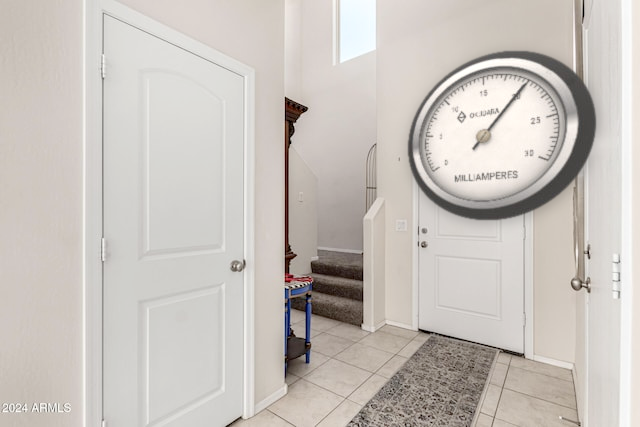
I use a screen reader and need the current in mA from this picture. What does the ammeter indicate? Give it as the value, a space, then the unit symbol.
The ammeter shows 20 mA
